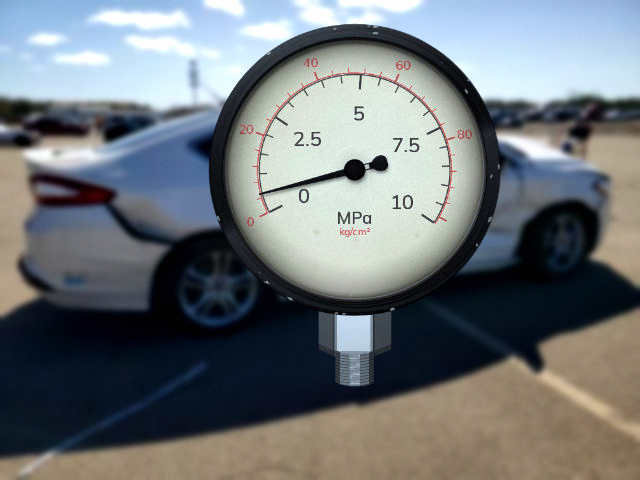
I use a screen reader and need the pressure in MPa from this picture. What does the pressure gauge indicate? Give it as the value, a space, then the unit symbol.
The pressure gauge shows 0.5 MPa
